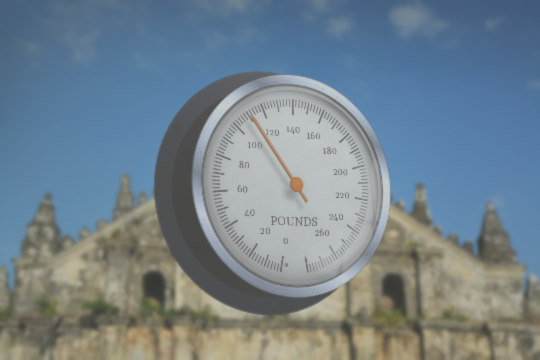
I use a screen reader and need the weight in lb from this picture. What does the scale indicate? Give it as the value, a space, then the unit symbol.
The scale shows 110 lb
